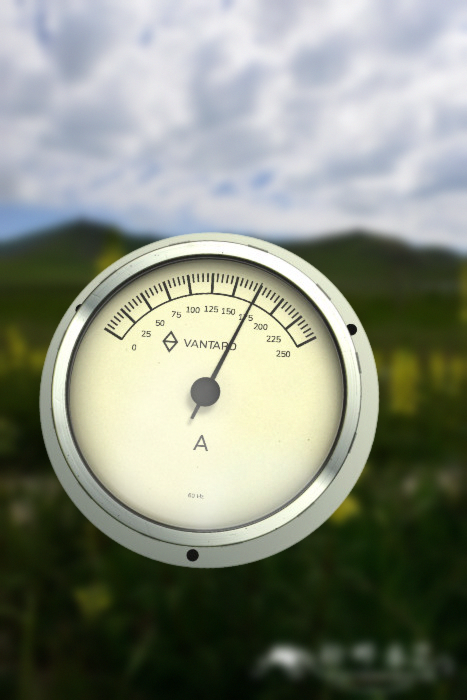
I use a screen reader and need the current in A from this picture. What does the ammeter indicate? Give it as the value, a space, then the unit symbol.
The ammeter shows 175 A
